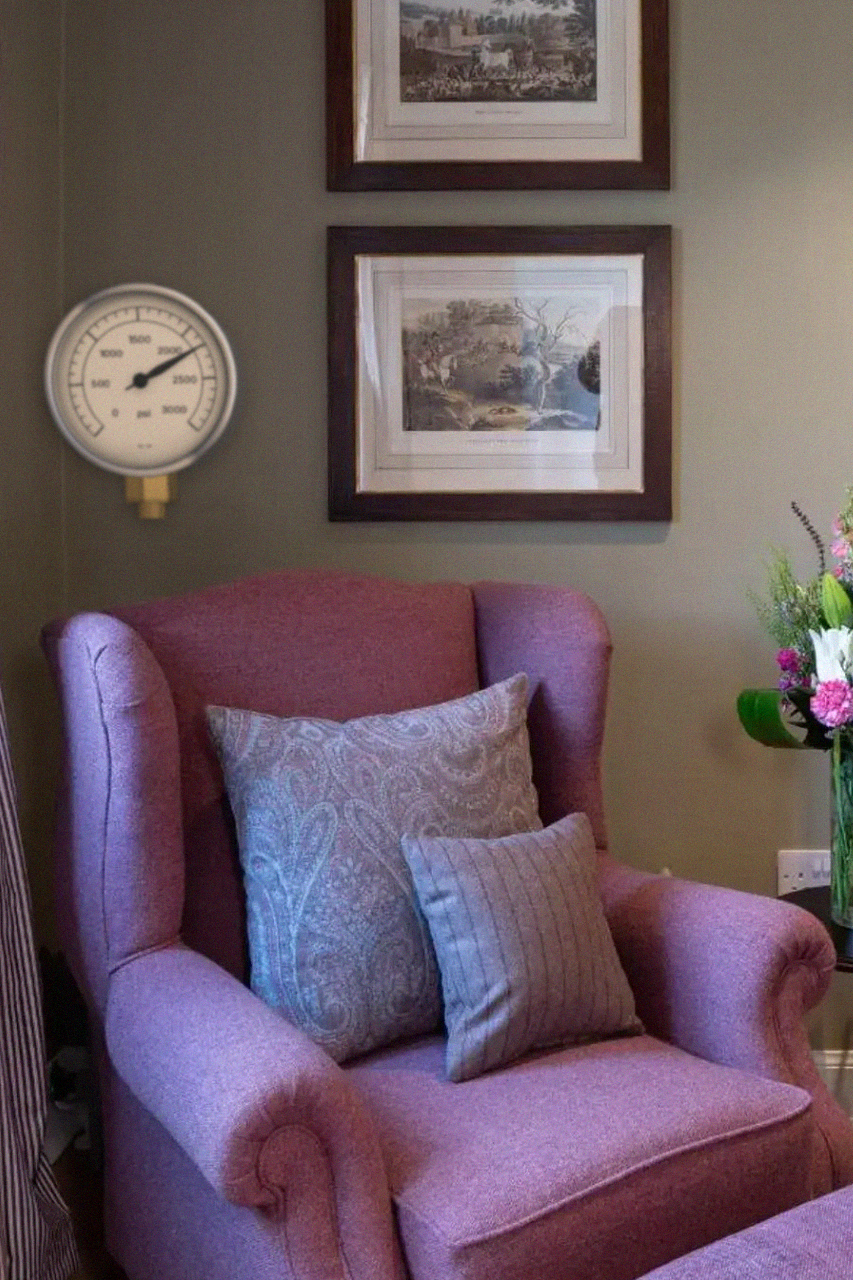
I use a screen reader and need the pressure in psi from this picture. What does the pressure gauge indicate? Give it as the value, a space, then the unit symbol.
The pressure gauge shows 2200 psi
